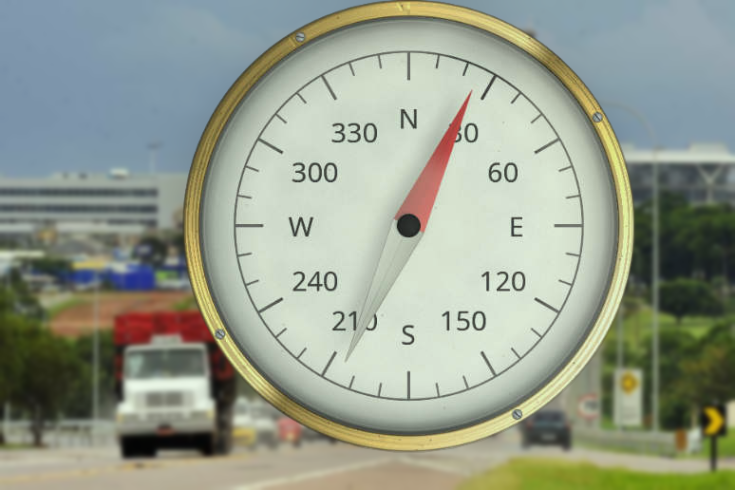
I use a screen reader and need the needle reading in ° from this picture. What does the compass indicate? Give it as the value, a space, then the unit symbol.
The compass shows 25 °
